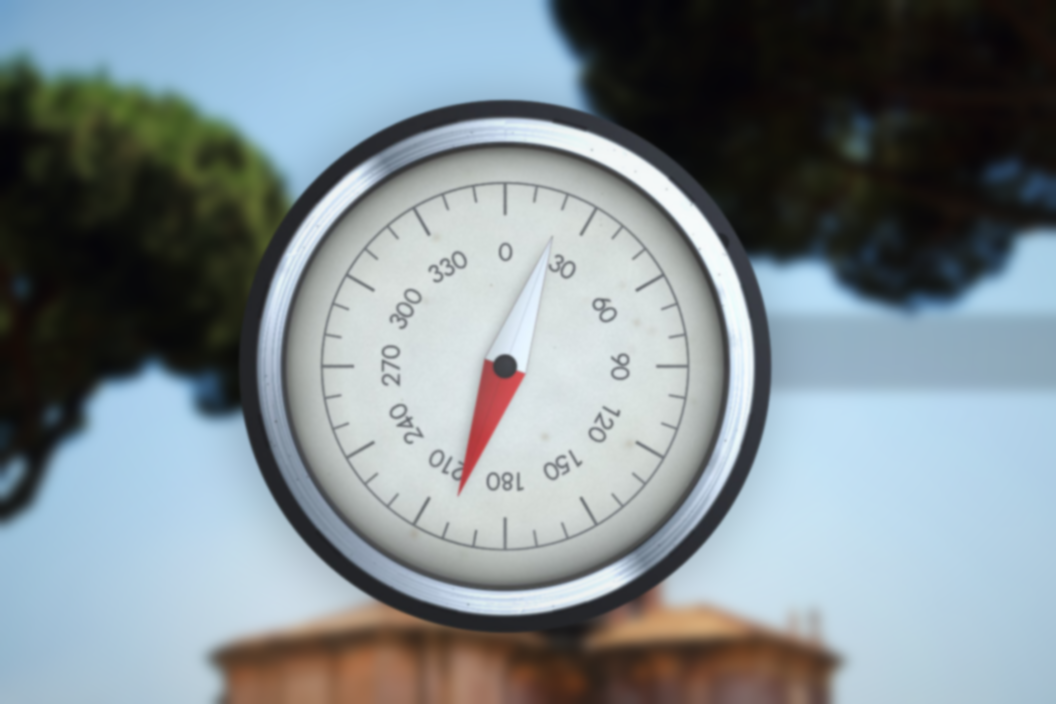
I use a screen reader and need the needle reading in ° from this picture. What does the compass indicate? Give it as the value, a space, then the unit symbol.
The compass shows 200 °
